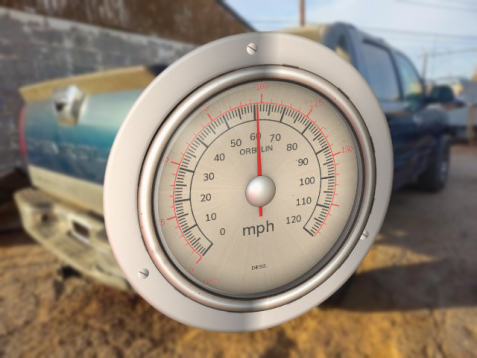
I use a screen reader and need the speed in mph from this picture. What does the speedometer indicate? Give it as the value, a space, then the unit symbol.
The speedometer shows 60 mph
